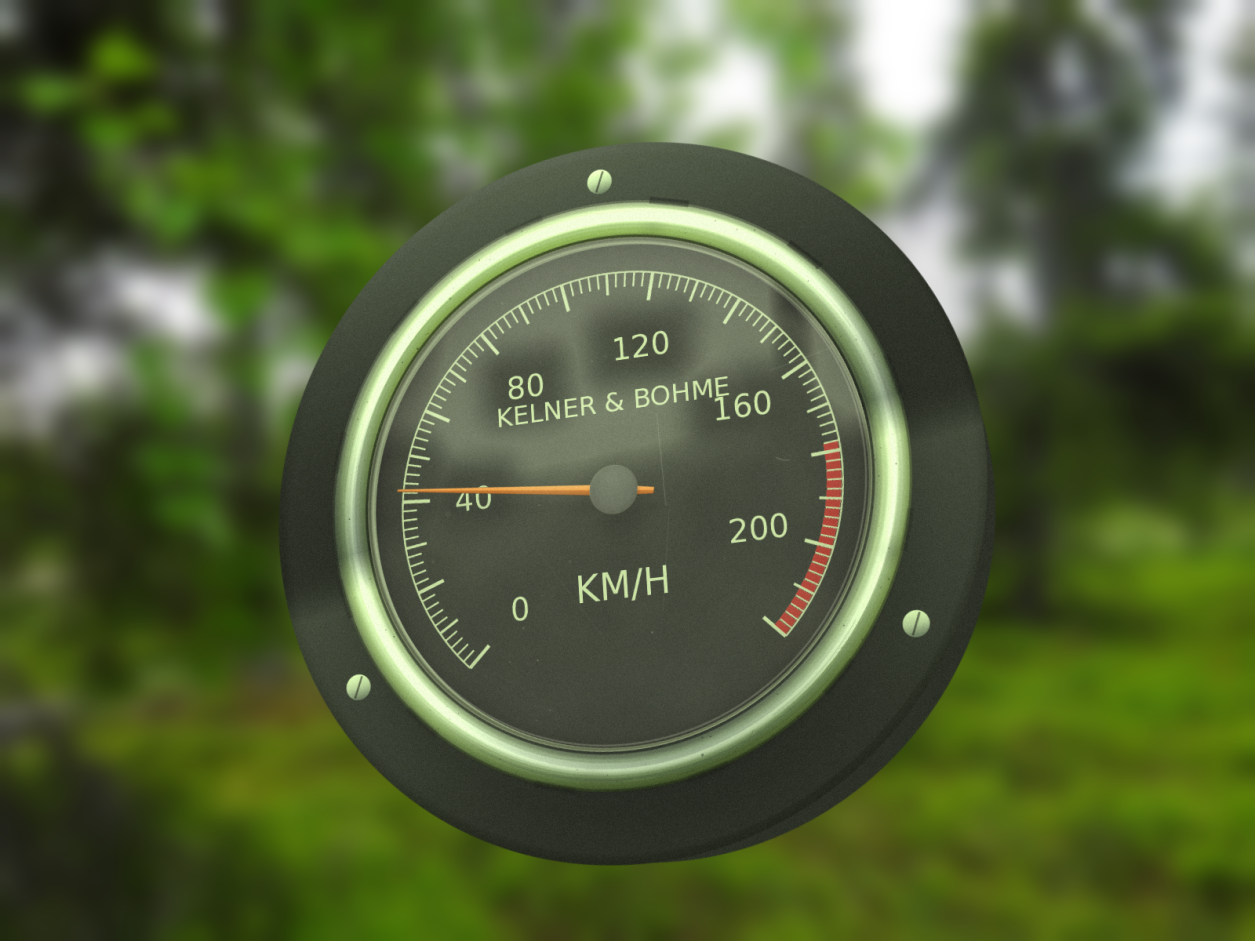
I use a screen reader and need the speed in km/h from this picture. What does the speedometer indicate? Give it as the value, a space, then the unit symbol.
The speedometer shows 42 km/h
